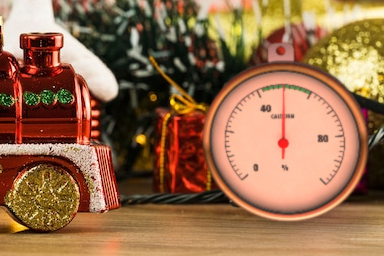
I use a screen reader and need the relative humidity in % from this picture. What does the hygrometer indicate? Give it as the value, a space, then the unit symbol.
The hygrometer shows 50 %
